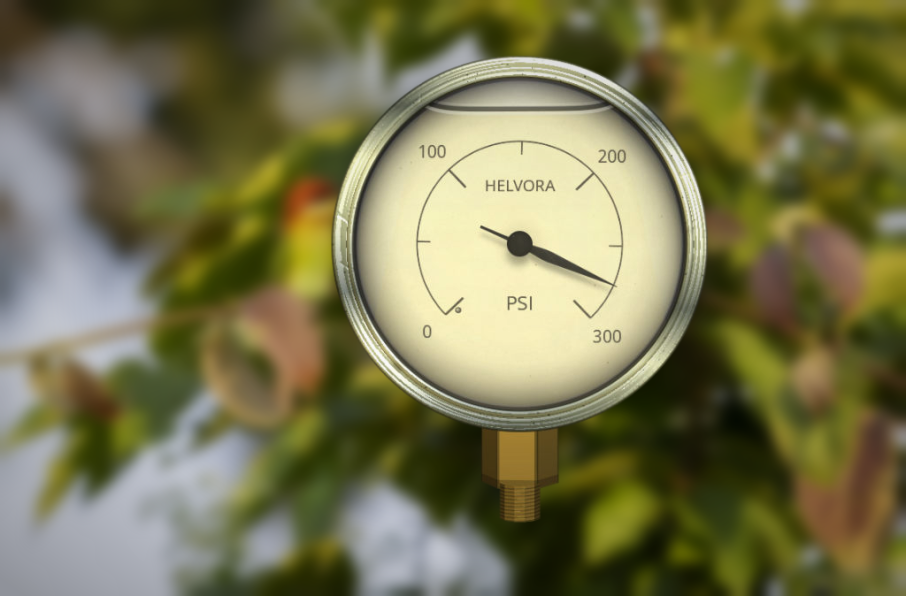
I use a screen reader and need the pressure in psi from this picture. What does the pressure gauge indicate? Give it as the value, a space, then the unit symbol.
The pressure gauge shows 275 psi
